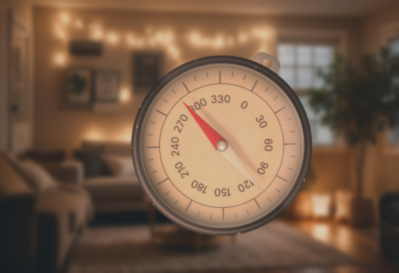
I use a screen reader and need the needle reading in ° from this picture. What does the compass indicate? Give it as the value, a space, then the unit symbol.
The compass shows 290 °
